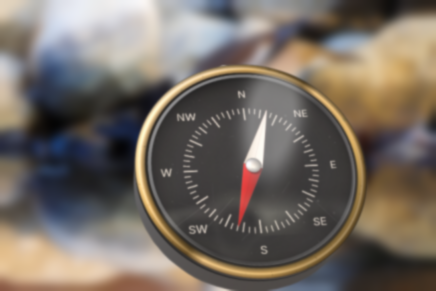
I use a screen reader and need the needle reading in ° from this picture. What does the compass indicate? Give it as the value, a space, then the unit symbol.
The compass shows 200 °
